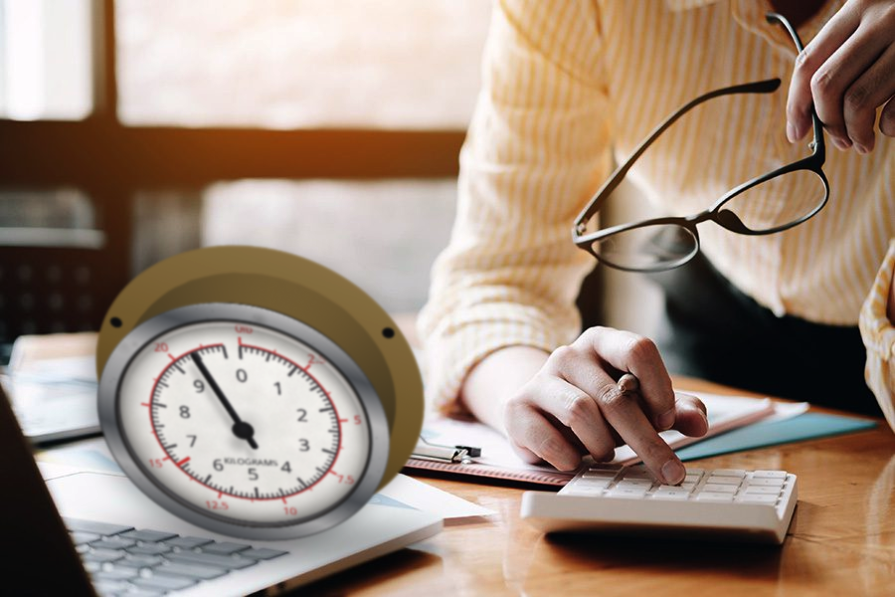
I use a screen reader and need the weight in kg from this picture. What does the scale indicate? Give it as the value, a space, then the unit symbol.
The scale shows 9.5 kg
